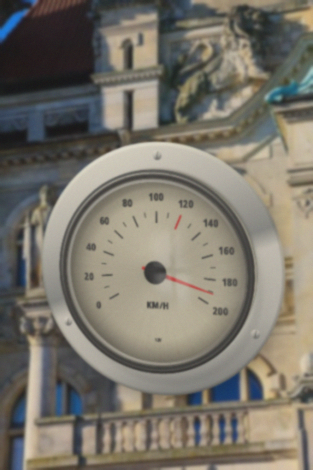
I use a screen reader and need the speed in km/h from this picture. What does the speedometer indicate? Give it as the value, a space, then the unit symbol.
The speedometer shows 190 km/h
